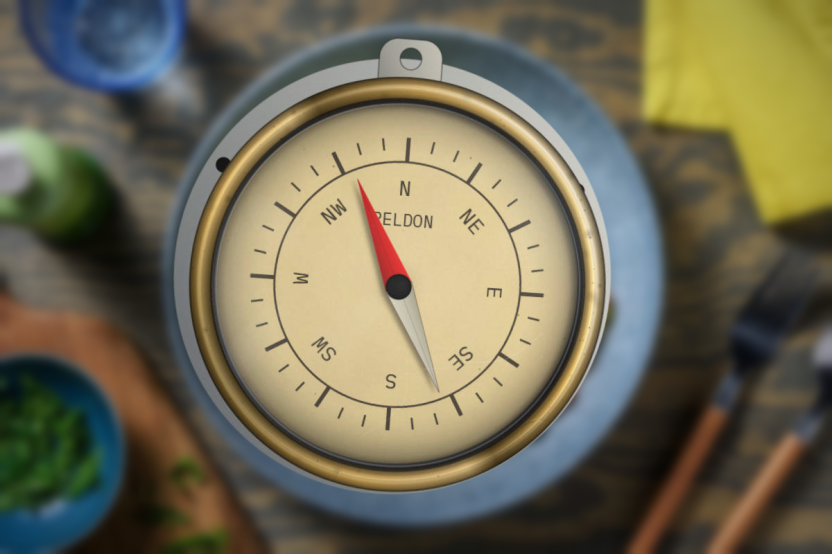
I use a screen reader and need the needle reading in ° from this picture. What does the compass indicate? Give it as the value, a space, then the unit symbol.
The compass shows 335 °
